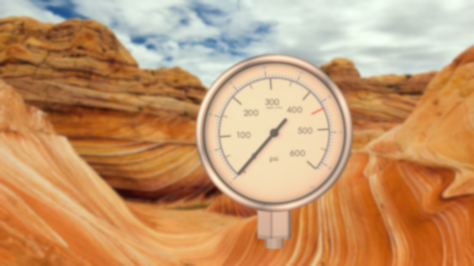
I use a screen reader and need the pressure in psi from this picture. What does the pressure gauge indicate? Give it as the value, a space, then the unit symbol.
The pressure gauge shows 0 psi
